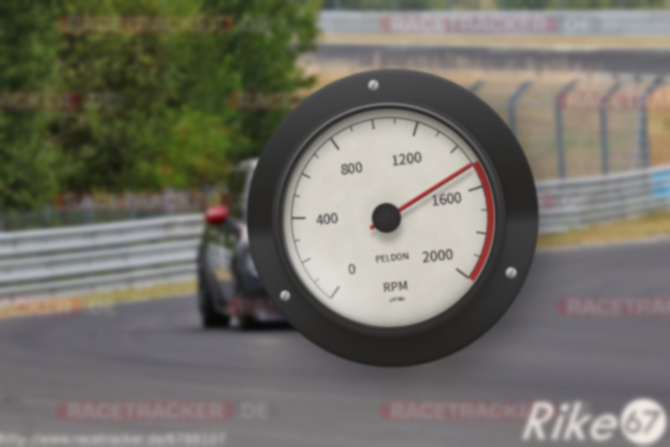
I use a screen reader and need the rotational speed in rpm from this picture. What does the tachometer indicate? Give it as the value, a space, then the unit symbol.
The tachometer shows 1500 rpm
